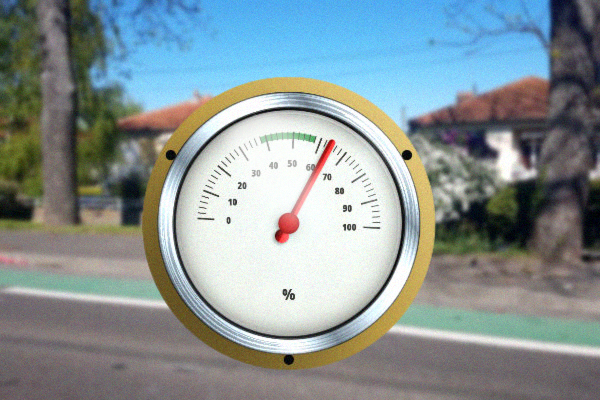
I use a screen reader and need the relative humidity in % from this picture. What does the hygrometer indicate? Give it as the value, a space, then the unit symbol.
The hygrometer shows 64 %
